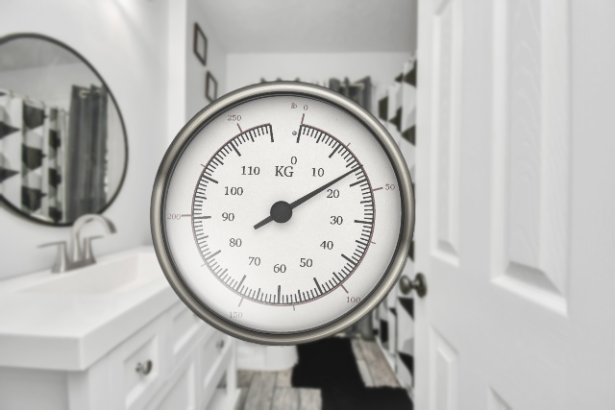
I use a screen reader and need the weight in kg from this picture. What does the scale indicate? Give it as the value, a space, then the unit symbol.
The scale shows 17 kg
